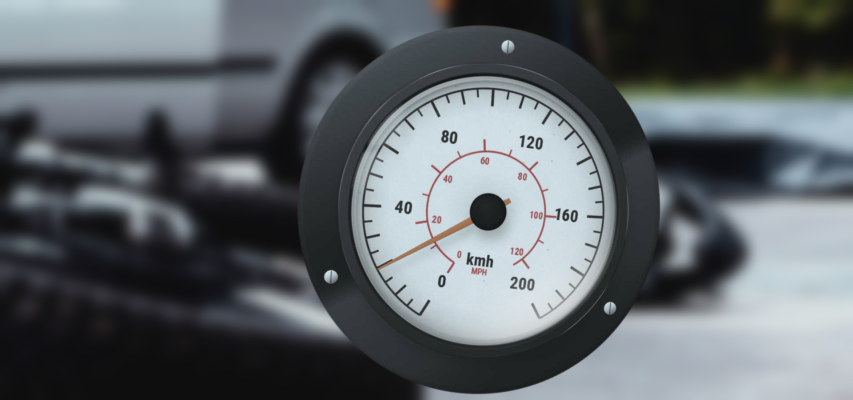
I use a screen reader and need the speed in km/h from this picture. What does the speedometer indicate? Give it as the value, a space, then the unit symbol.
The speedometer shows 20 km/h
